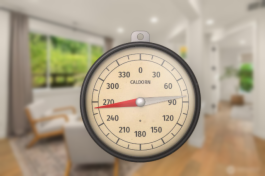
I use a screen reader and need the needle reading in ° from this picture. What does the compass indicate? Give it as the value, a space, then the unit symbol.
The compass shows 262.5 °
